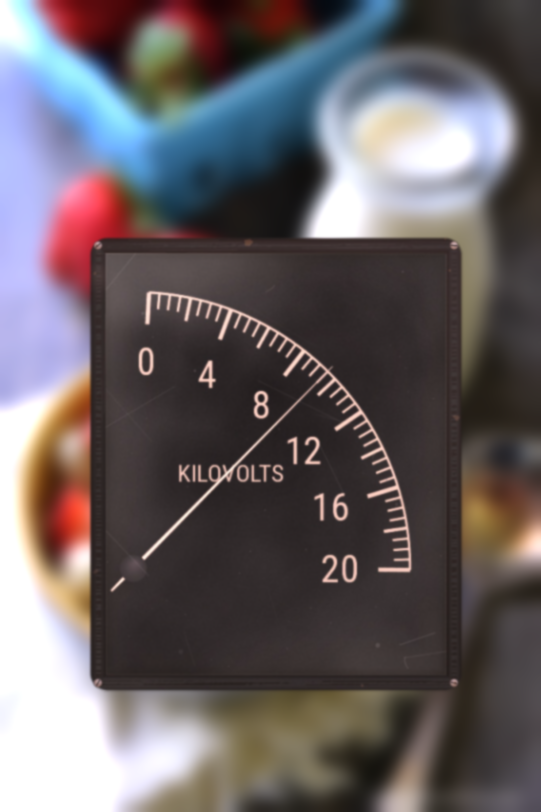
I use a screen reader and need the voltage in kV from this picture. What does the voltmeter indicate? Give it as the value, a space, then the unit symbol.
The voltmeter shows 9.5 kV
